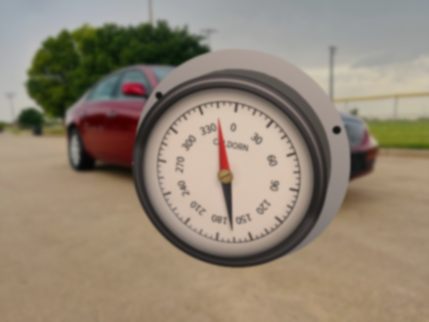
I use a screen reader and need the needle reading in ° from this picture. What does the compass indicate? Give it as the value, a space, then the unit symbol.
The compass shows 345 °
